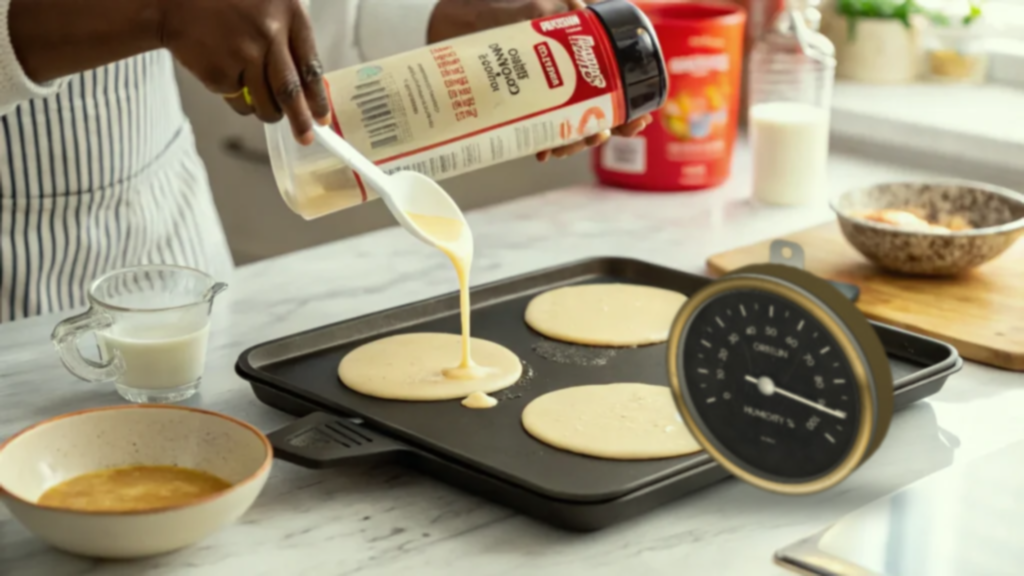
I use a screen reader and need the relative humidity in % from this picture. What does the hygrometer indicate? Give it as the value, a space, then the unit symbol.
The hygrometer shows 90 %
